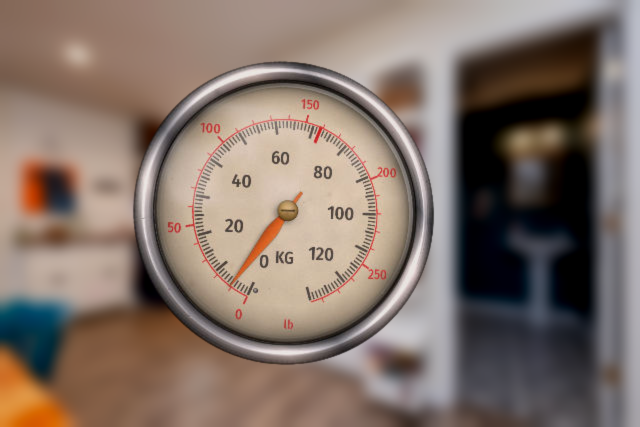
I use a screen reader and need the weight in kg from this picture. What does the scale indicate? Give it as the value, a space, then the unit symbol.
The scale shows 5 kg
